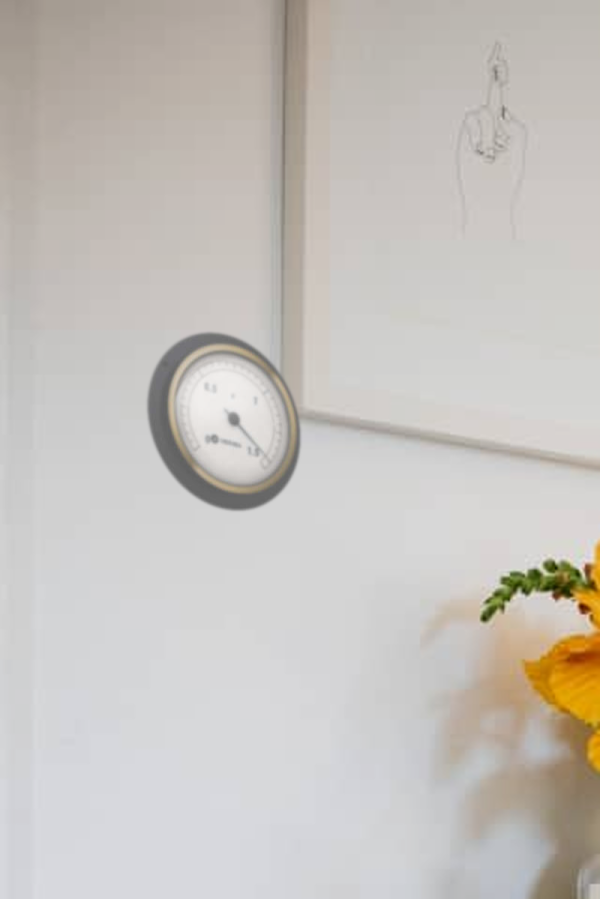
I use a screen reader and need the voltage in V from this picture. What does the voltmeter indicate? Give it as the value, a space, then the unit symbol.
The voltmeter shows 1.45 V
